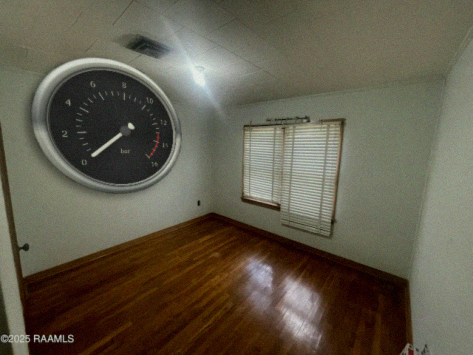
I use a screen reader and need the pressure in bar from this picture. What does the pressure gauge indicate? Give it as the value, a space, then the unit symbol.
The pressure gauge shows 0 bar
